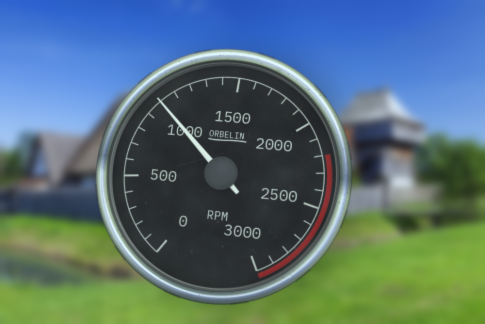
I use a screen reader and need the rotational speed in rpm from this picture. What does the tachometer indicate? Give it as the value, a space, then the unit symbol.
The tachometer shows 1000 rpm
